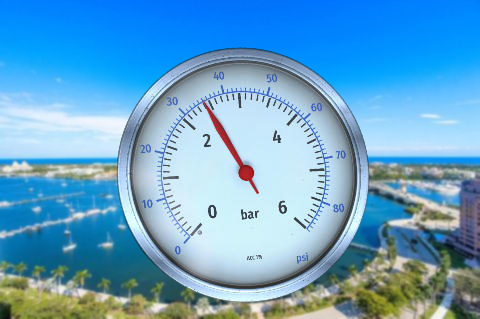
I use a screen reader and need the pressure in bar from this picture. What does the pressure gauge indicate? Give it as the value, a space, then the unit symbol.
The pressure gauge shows 2.4 bar
